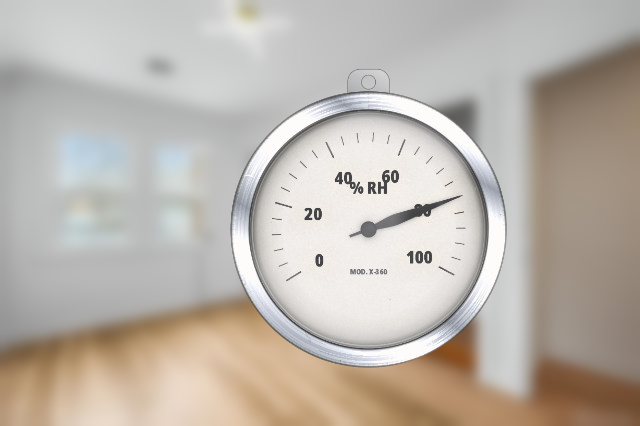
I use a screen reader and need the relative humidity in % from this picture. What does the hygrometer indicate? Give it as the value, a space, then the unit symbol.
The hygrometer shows 80 %
